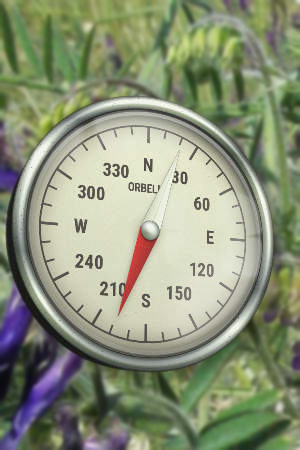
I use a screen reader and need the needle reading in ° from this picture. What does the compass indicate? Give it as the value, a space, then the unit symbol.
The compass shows 200 °
